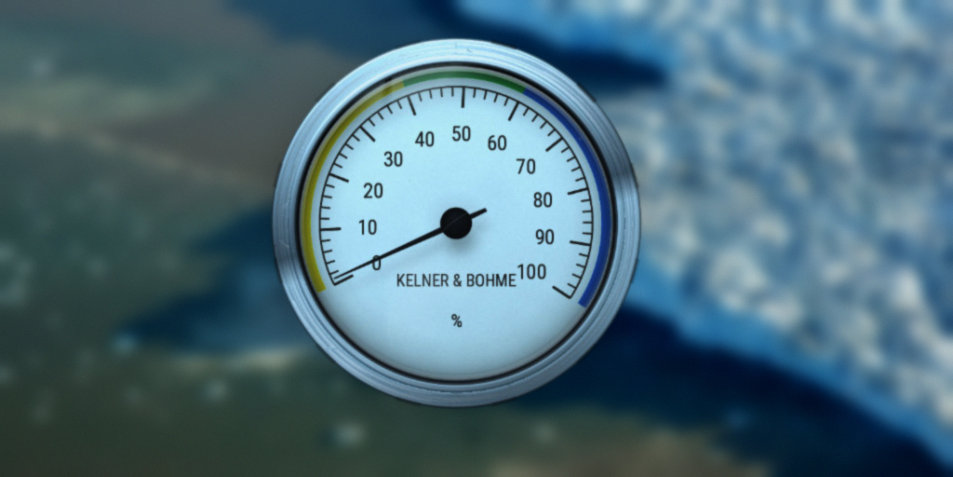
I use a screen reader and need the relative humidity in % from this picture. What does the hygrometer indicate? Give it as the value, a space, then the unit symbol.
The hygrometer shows 1 %
